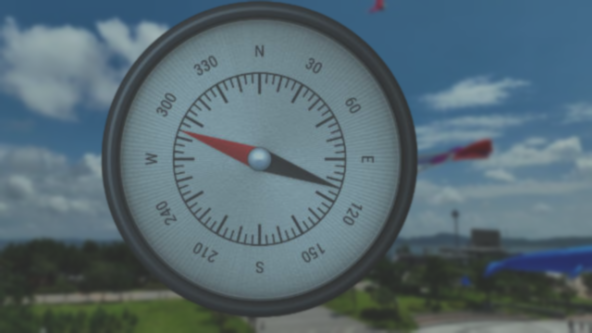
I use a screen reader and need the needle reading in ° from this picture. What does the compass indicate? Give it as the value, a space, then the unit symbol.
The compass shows 290 °
